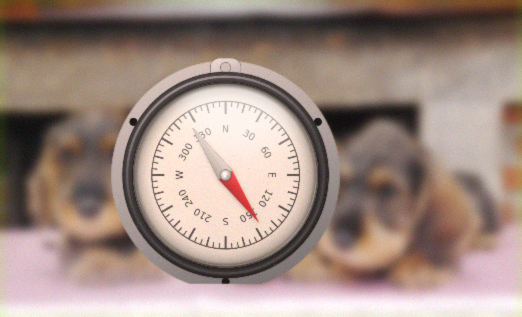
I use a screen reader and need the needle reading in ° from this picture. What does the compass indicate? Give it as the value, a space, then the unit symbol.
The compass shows 145 °
